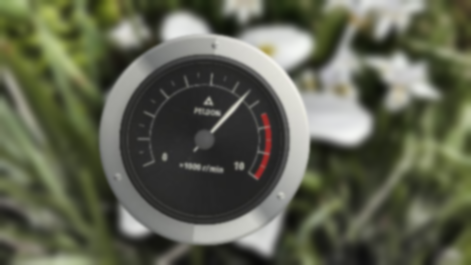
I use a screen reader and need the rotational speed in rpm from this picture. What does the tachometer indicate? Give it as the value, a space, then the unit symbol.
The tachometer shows 6500 rpm
